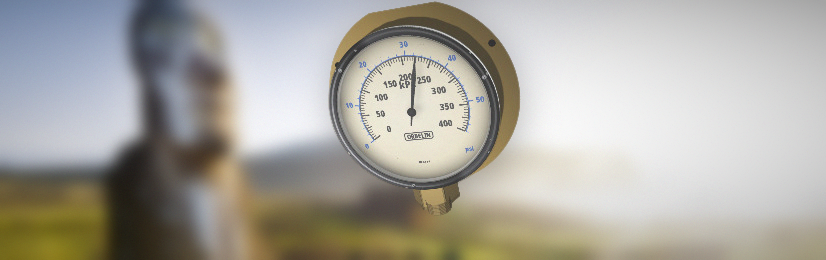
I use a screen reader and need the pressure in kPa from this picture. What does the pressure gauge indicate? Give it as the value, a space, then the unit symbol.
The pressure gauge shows 225 kPa
